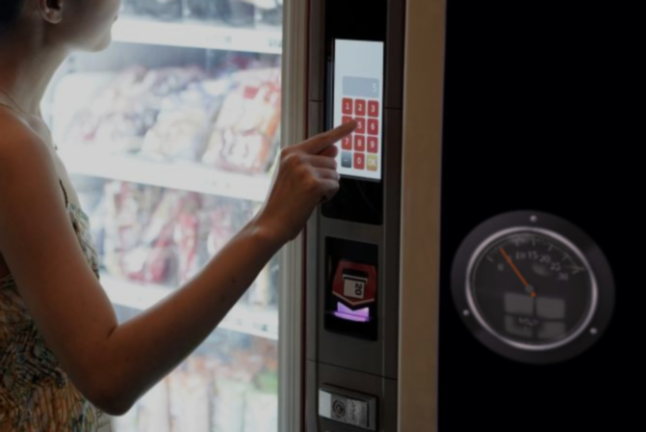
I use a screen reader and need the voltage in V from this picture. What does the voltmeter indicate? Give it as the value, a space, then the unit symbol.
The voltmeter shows 5 V
